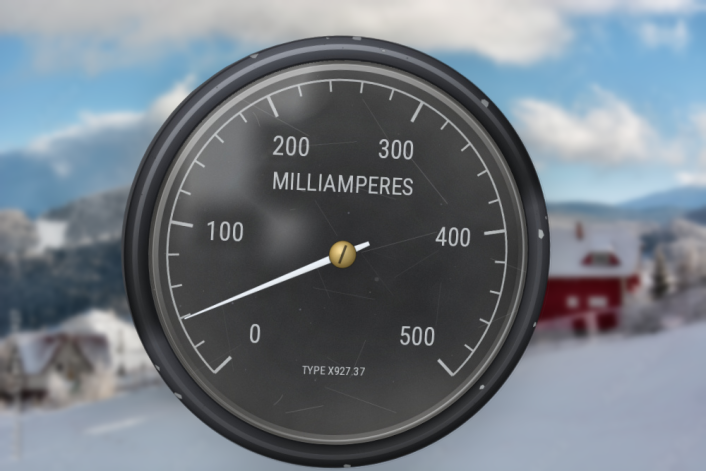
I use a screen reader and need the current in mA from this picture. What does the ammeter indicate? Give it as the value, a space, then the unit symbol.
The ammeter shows 40 mA
